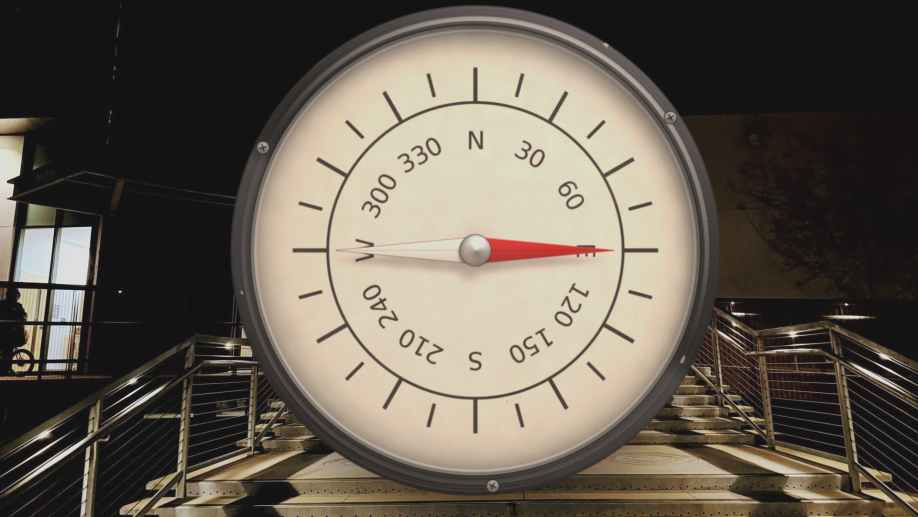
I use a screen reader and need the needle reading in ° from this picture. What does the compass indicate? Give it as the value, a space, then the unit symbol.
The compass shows 90 °
